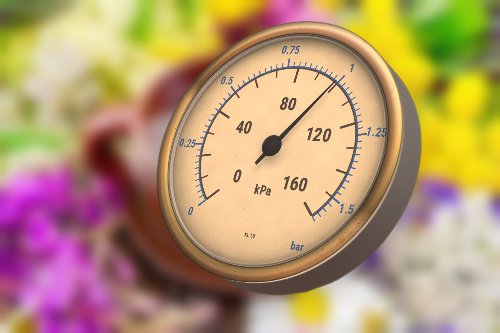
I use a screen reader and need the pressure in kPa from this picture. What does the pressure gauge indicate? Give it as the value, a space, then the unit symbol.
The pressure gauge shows 100 kPa
